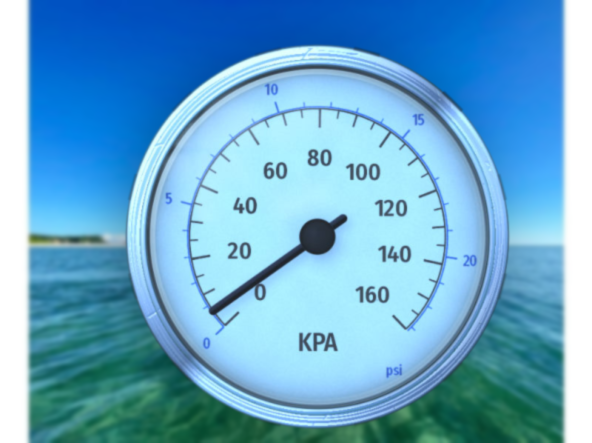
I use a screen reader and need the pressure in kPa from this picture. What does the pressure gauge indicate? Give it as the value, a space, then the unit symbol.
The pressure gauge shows 5 kPa
